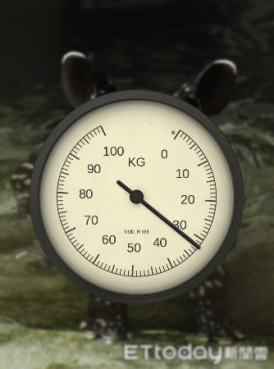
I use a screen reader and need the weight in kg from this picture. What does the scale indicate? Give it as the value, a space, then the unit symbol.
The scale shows 32 kg
